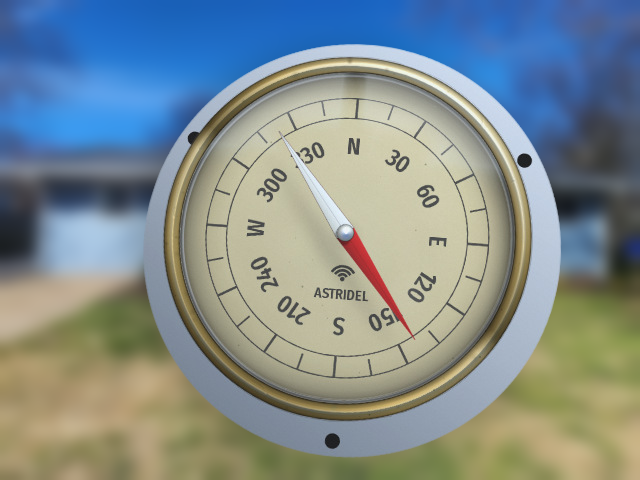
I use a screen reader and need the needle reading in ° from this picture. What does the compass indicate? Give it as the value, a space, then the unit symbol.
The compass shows 142.5 °
